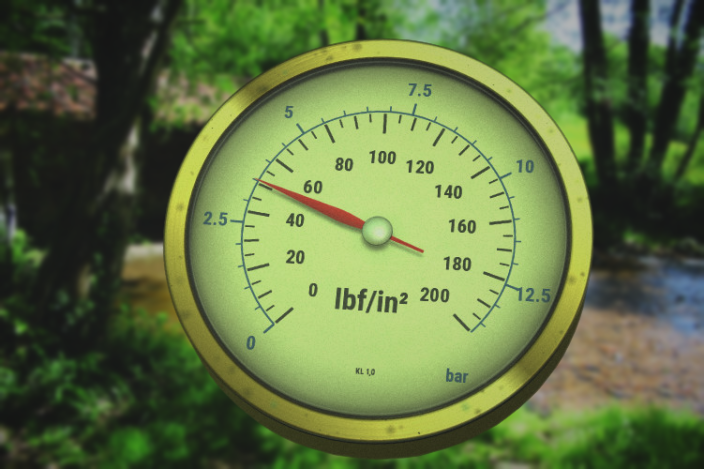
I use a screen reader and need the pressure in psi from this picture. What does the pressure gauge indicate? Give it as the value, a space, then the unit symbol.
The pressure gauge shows 50 psi
